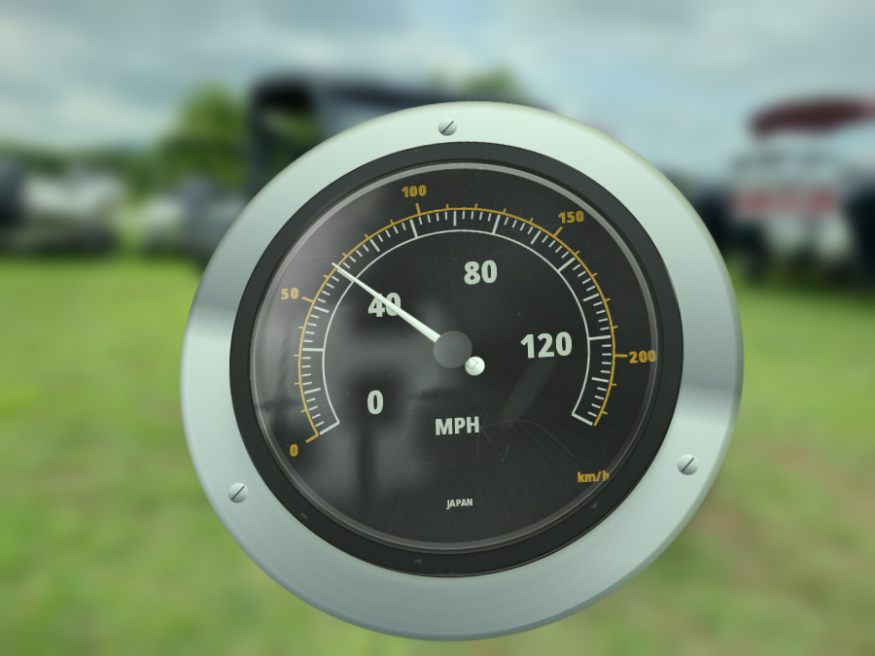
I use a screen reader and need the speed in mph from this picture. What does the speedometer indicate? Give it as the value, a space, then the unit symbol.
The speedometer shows 40 mph
